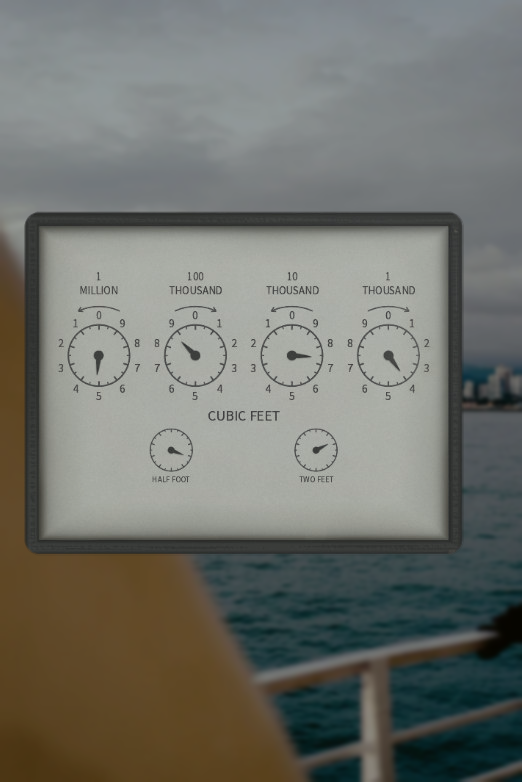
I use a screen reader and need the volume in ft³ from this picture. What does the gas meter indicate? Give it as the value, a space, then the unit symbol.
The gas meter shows 487400 ft³
